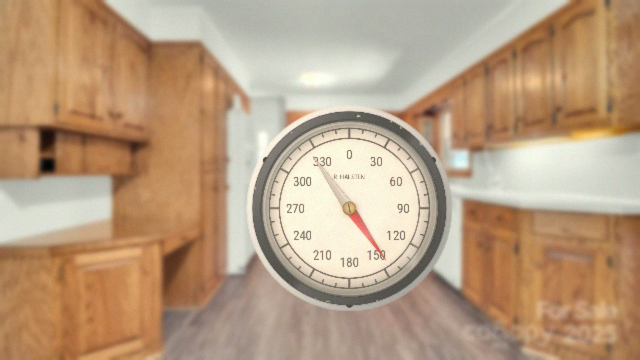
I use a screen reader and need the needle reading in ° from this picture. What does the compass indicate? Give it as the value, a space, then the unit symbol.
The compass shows 145 °
